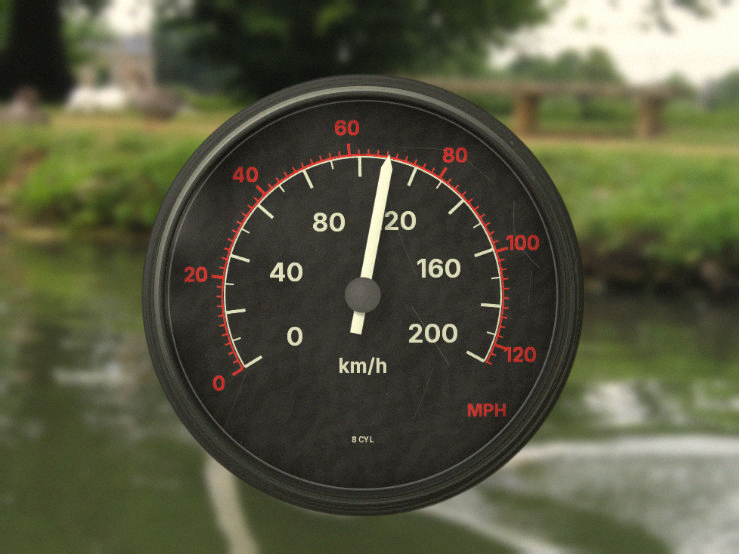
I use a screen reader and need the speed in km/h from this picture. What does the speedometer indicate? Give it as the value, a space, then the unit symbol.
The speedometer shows 110 km/h
